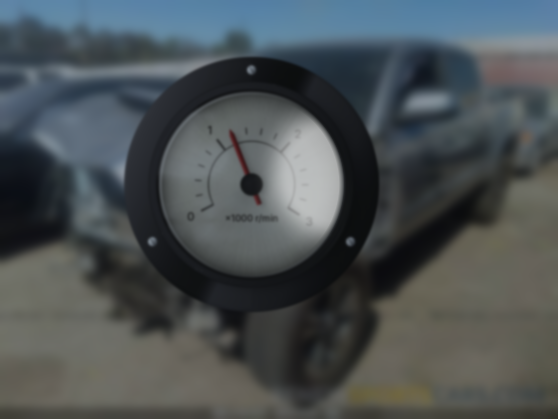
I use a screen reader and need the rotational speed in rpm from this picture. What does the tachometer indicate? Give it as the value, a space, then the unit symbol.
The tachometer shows 1200 rpm
